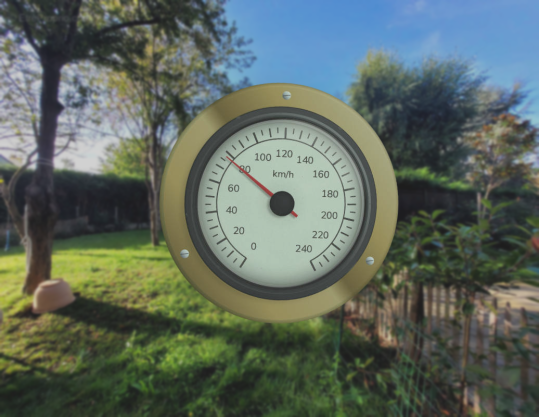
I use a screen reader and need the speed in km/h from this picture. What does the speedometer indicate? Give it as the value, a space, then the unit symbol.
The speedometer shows 77.5 km/h
